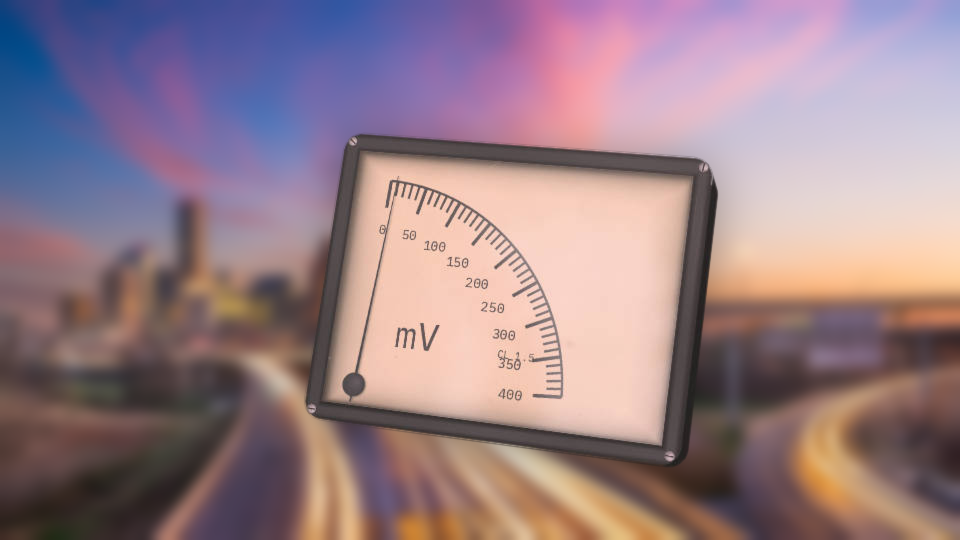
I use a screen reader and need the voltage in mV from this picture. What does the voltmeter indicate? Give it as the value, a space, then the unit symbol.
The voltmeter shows 10 mV
